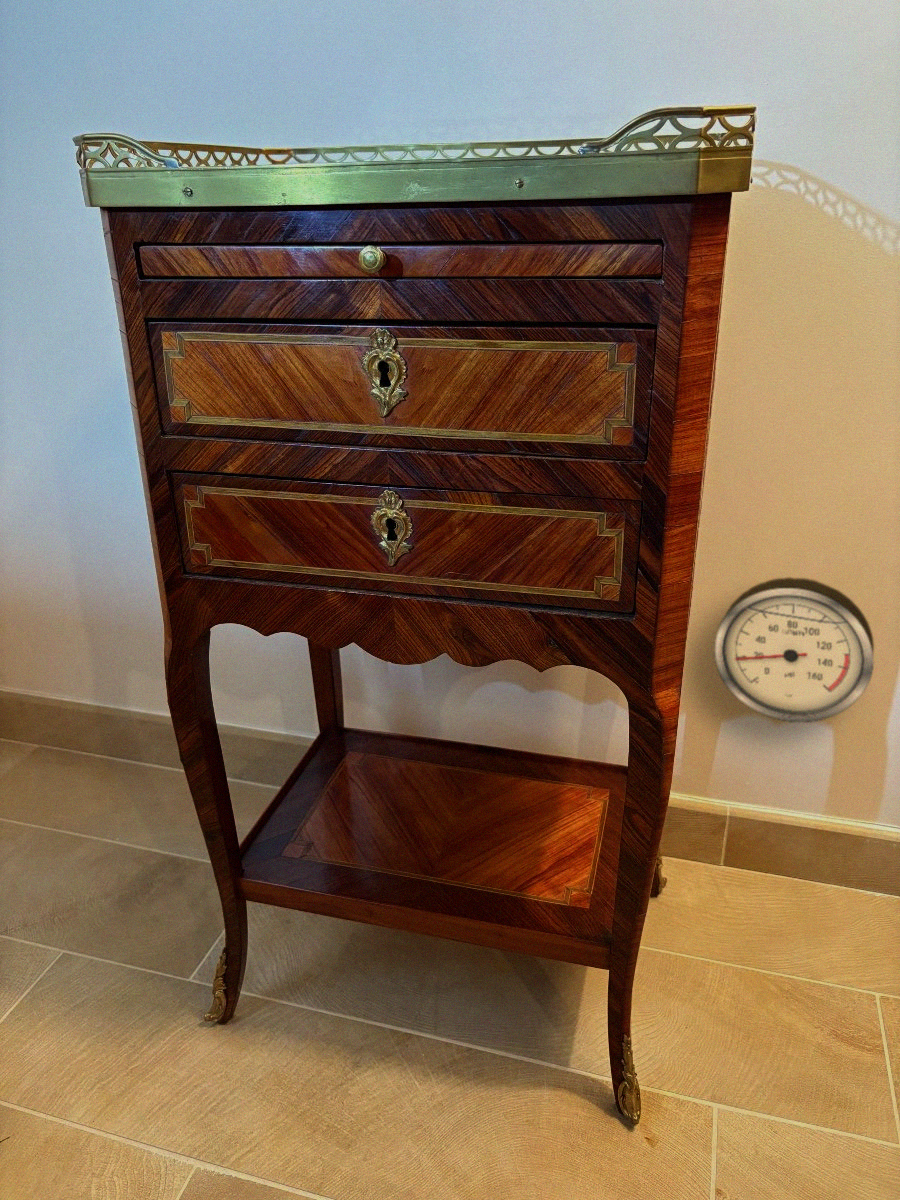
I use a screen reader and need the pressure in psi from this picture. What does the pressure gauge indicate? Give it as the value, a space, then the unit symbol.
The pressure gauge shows 20 psi
